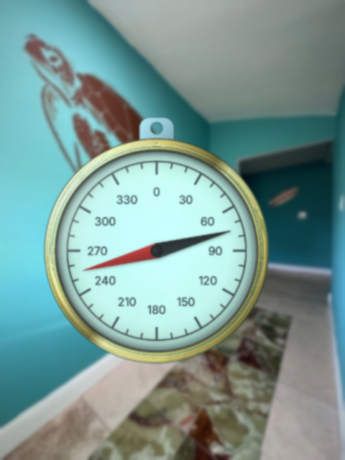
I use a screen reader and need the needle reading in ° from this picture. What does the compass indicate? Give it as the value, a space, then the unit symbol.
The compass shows 255 °
